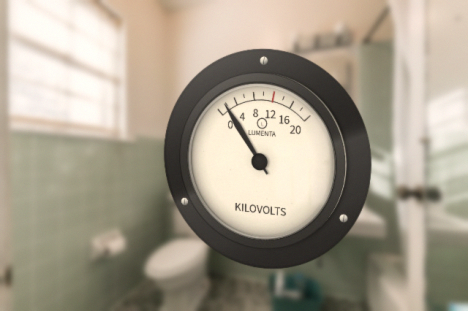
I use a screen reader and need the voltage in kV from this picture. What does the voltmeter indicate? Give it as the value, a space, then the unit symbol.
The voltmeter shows 2 kV
